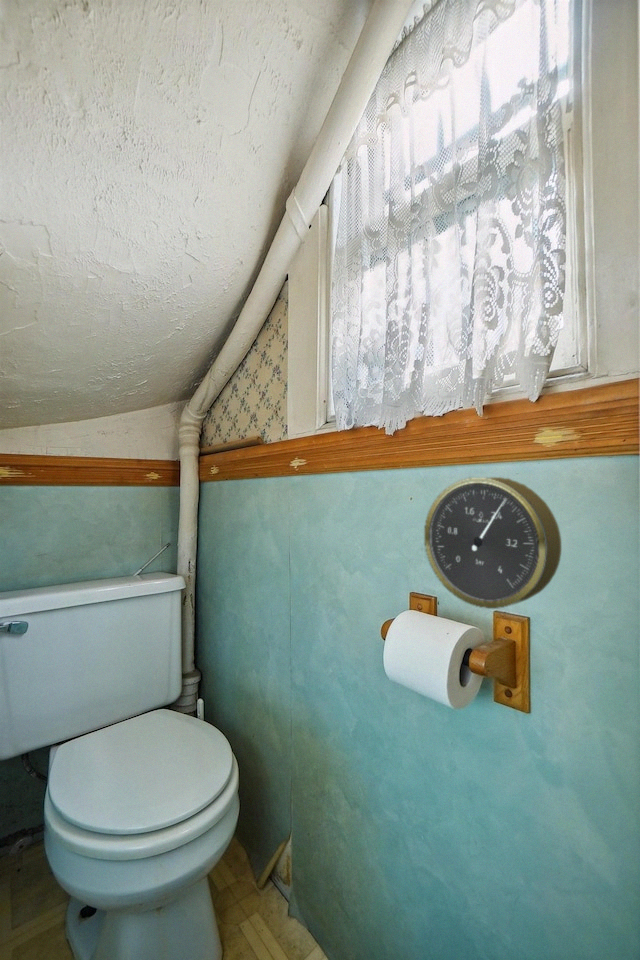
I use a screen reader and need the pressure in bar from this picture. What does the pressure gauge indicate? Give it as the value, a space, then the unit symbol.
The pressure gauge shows 2.4 bar
